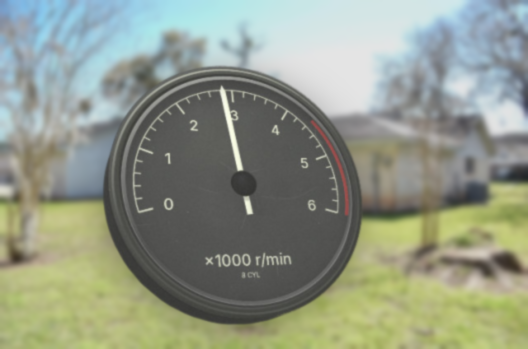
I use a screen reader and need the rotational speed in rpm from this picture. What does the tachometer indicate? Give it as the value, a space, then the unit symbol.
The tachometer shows 2800 rpm
